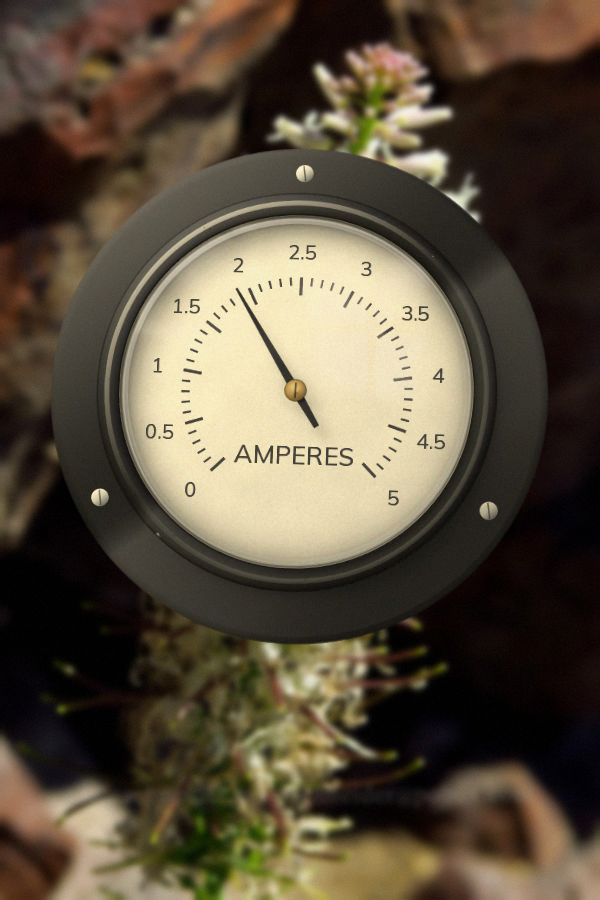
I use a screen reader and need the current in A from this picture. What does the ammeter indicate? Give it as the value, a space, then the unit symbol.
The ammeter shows 1.9 A
